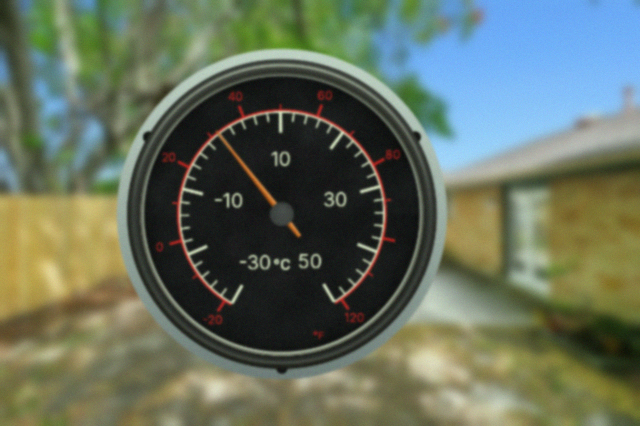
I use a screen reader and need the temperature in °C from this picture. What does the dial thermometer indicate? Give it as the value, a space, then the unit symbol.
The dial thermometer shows 0 °C
